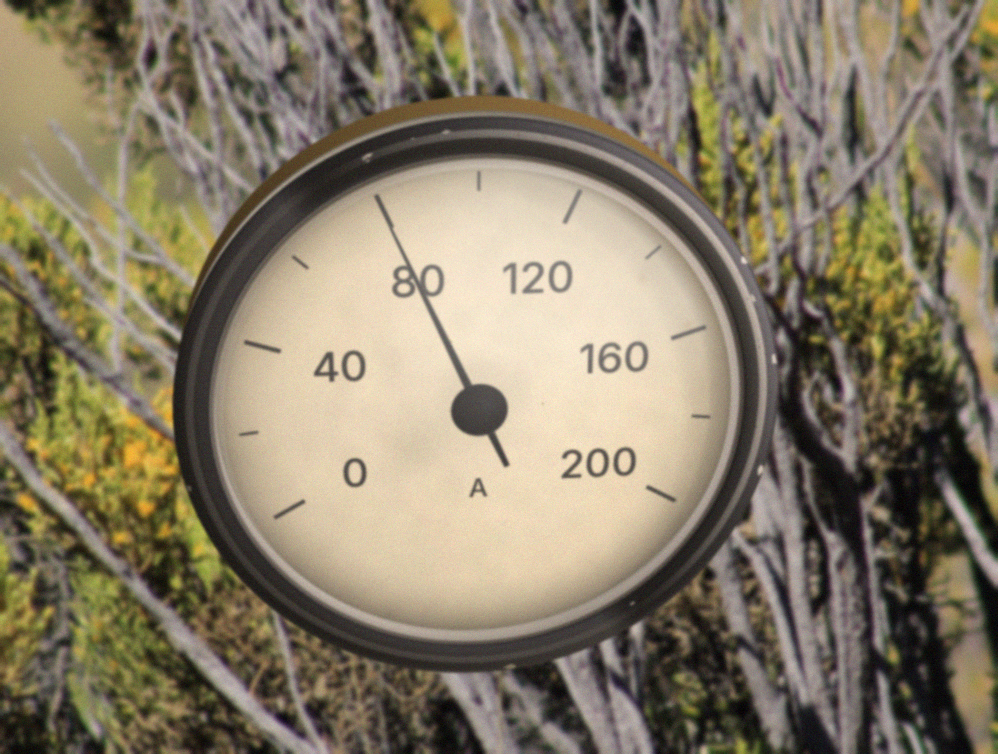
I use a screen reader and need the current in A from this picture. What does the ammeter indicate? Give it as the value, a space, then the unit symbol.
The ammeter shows 80 A
